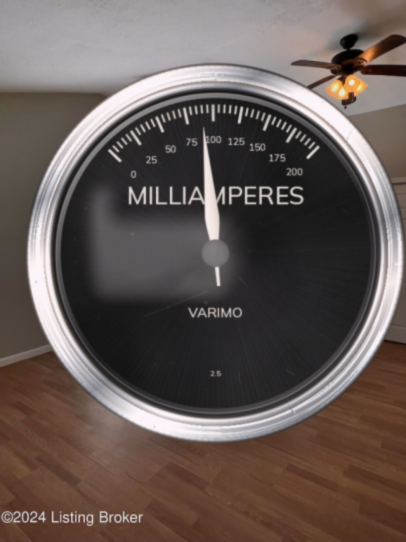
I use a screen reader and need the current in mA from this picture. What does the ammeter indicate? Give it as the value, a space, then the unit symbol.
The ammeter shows 90 mA
